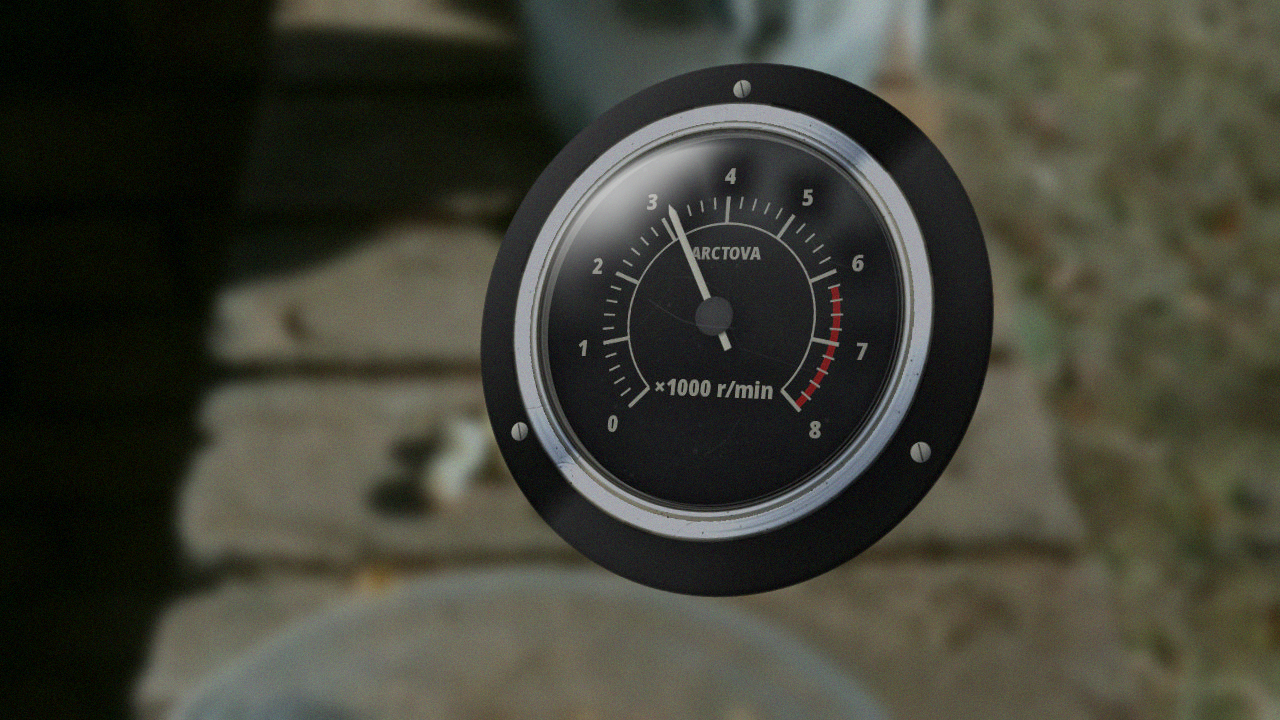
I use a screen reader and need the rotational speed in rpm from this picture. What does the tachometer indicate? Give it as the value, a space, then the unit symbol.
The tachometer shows 3200 rpm
